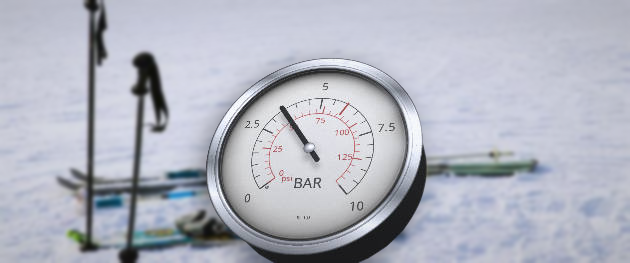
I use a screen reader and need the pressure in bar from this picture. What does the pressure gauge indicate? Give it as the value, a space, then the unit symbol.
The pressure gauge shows 3.5 bar
